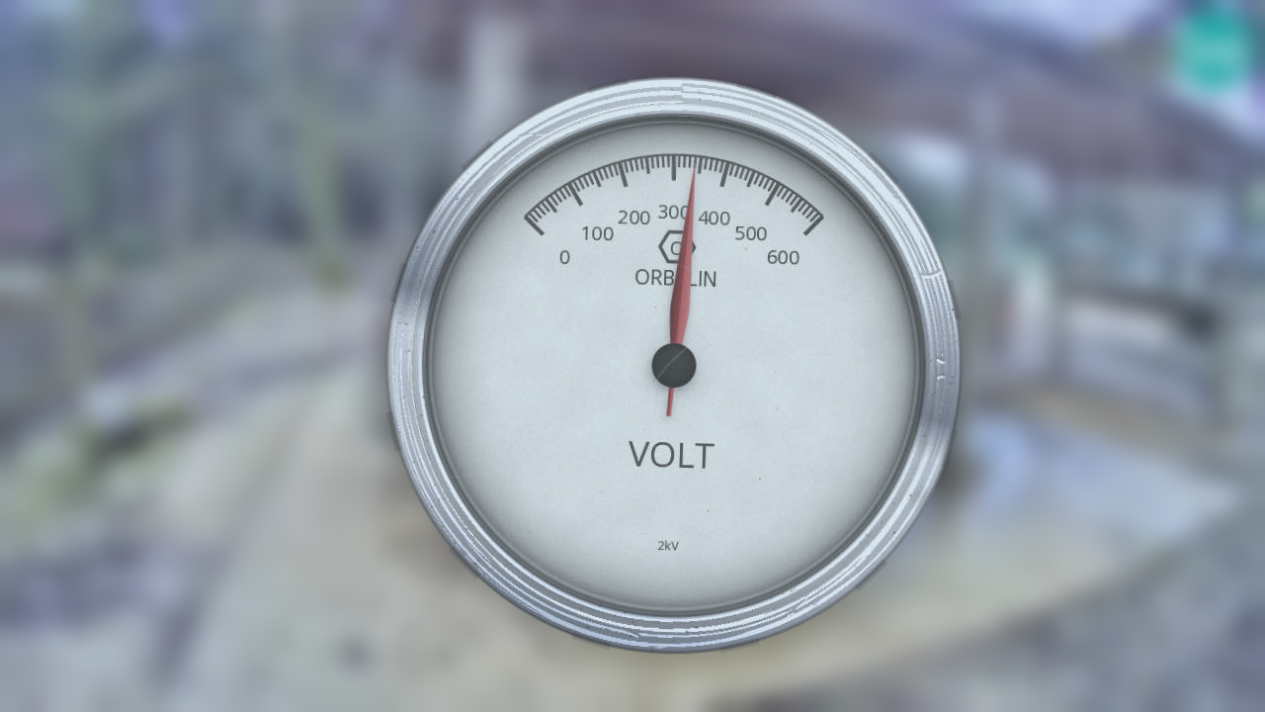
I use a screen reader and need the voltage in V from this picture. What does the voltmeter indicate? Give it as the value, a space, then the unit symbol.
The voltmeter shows 340 V
